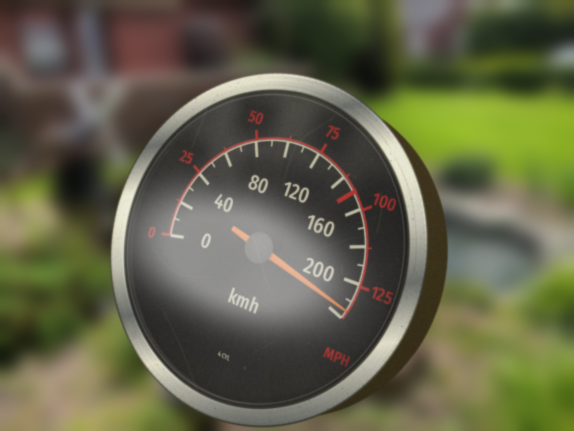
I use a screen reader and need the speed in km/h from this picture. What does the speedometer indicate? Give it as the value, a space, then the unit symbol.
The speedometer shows 215 km/h
